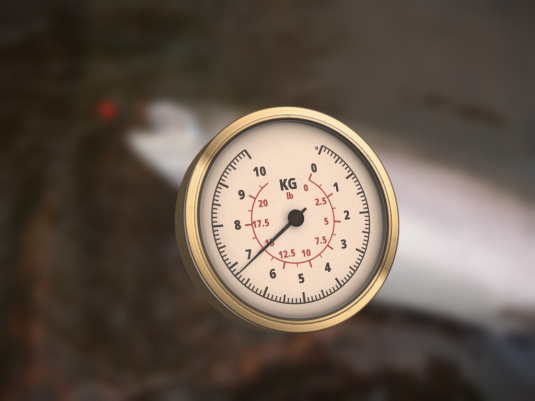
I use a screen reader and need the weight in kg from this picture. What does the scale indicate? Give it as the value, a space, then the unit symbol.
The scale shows 6.8 kg
